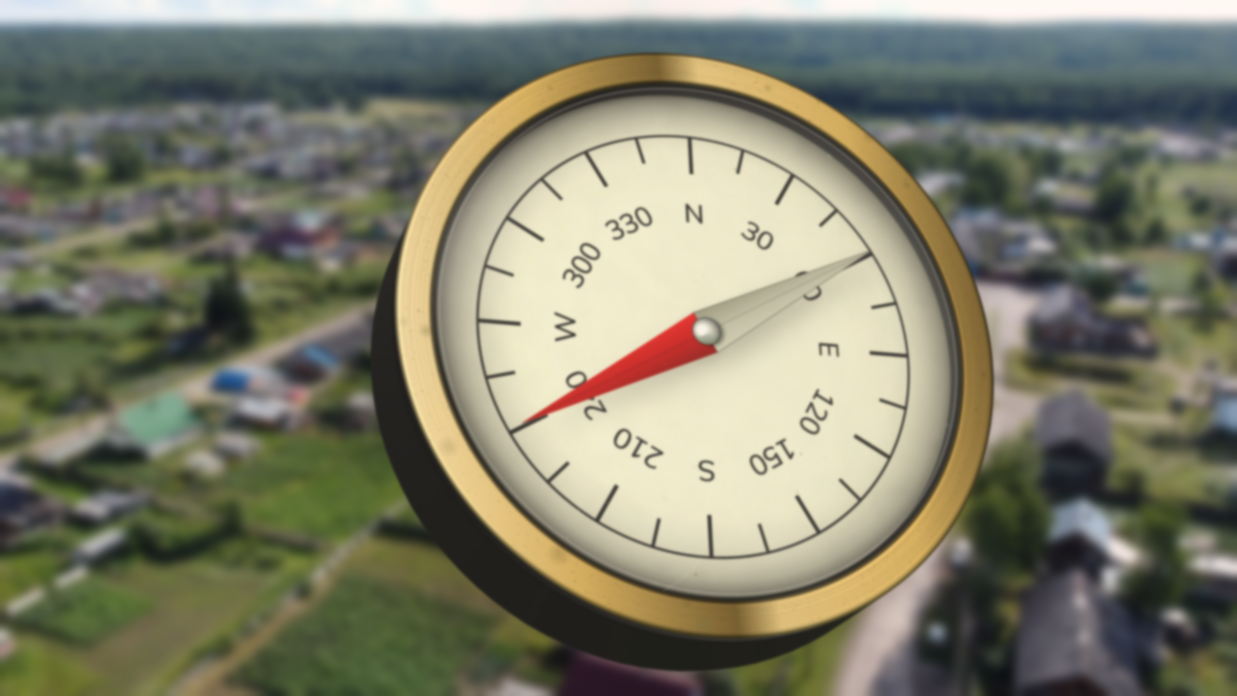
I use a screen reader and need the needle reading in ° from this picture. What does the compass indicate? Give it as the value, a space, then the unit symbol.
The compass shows 240 °
